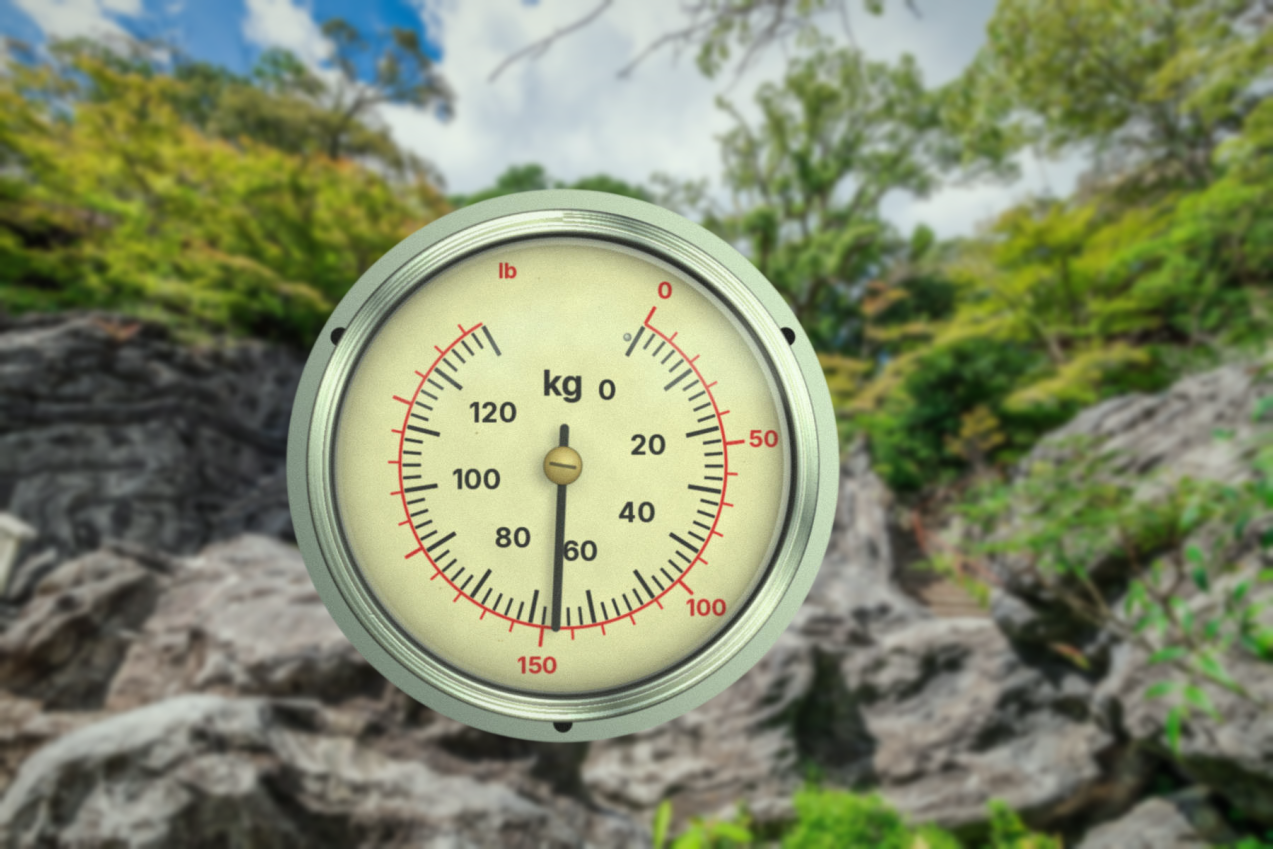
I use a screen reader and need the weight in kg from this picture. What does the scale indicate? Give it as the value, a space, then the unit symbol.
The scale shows 66 kg
